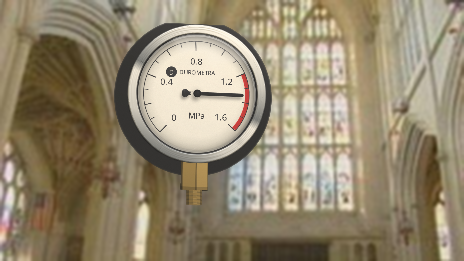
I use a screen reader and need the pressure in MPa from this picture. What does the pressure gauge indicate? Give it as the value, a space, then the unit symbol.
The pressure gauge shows 1.35 MPa
